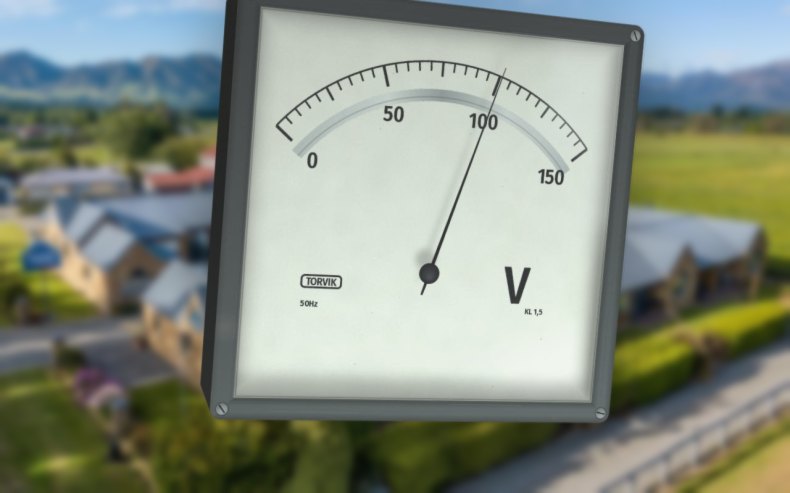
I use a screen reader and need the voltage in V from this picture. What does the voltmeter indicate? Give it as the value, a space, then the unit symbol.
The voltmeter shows 100 V
